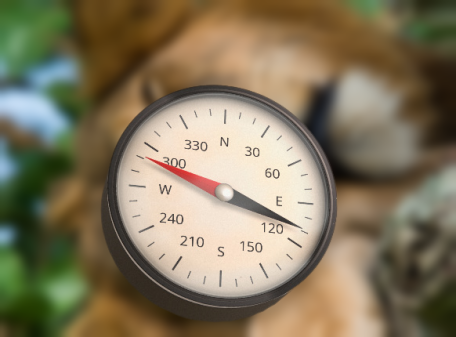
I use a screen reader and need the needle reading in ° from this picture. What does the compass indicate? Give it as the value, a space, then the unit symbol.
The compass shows 290 °
